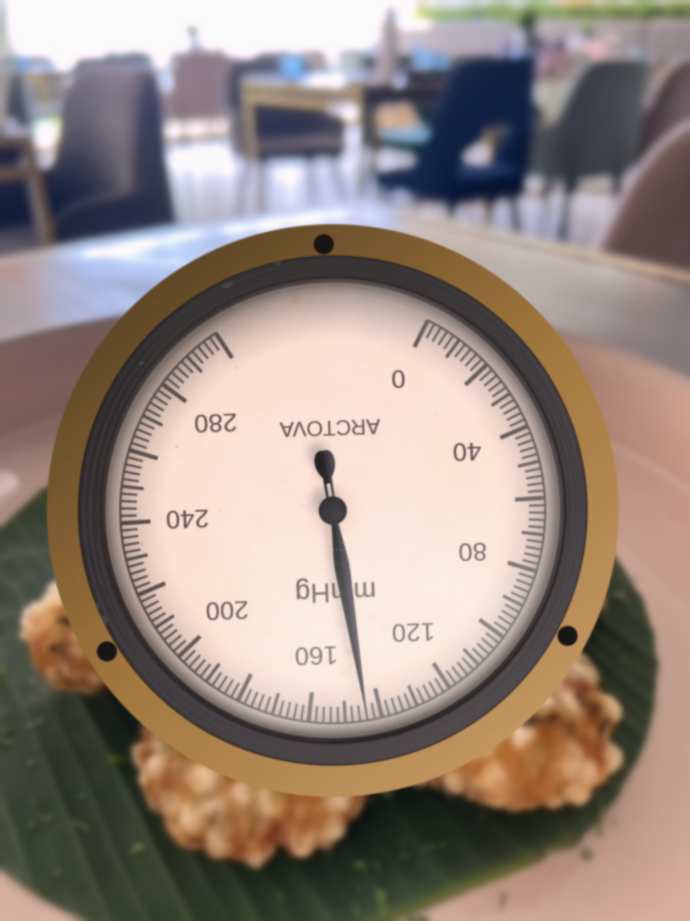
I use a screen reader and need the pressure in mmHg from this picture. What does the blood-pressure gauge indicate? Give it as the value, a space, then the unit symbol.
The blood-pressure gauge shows 144 mmHg
